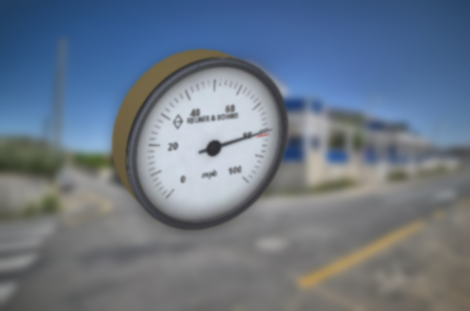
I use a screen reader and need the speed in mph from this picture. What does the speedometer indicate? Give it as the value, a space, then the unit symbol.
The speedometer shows 80 mph
